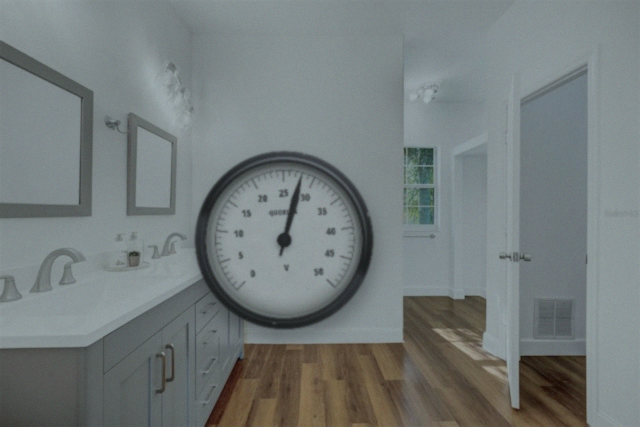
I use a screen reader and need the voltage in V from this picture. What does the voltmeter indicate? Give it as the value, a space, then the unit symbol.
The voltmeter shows 28 V
